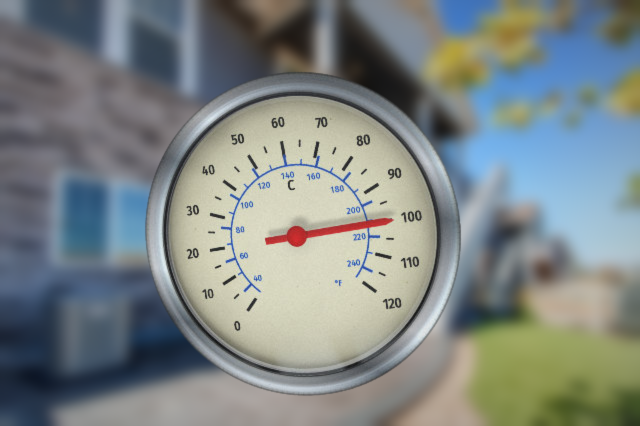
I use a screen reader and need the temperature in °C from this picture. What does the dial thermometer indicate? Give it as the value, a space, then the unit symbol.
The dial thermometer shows 100 °C
